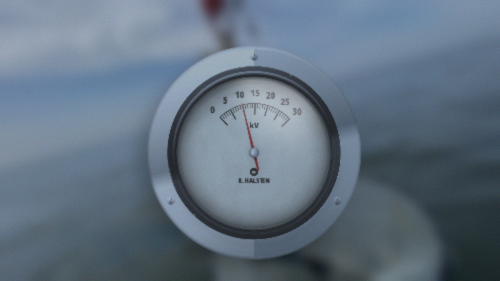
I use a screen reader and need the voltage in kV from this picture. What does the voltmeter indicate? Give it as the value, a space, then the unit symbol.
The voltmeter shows 10 kV
